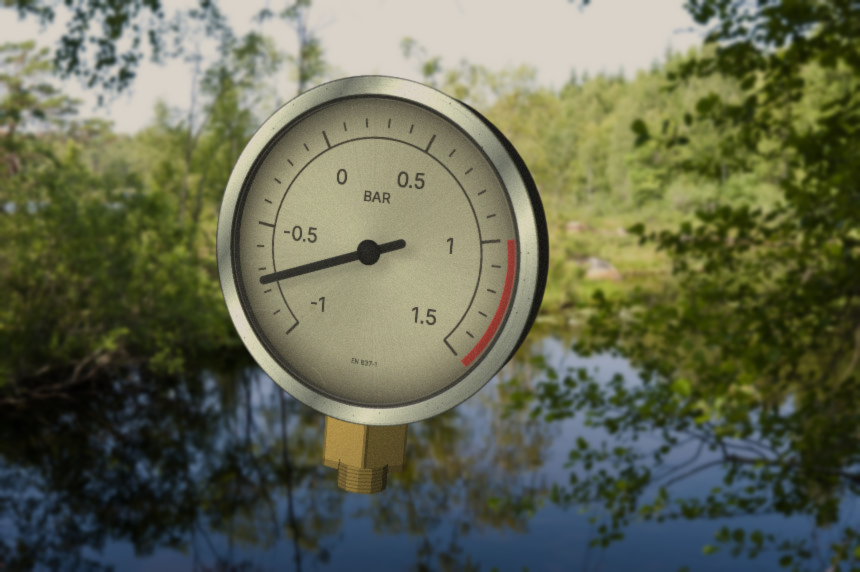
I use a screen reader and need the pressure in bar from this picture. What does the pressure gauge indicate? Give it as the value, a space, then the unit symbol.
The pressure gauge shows -0.75 bar
